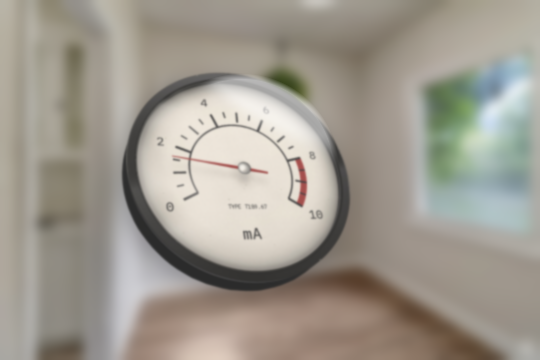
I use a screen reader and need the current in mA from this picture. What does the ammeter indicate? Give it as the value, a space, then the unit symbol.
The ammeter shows 1.5 mA
